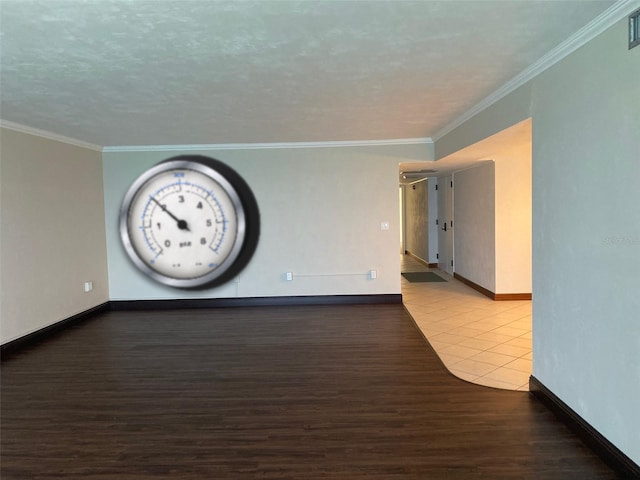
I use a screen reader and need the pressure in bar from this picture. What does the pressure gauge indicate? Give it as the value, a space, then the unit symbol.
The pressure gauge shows 2 bar
